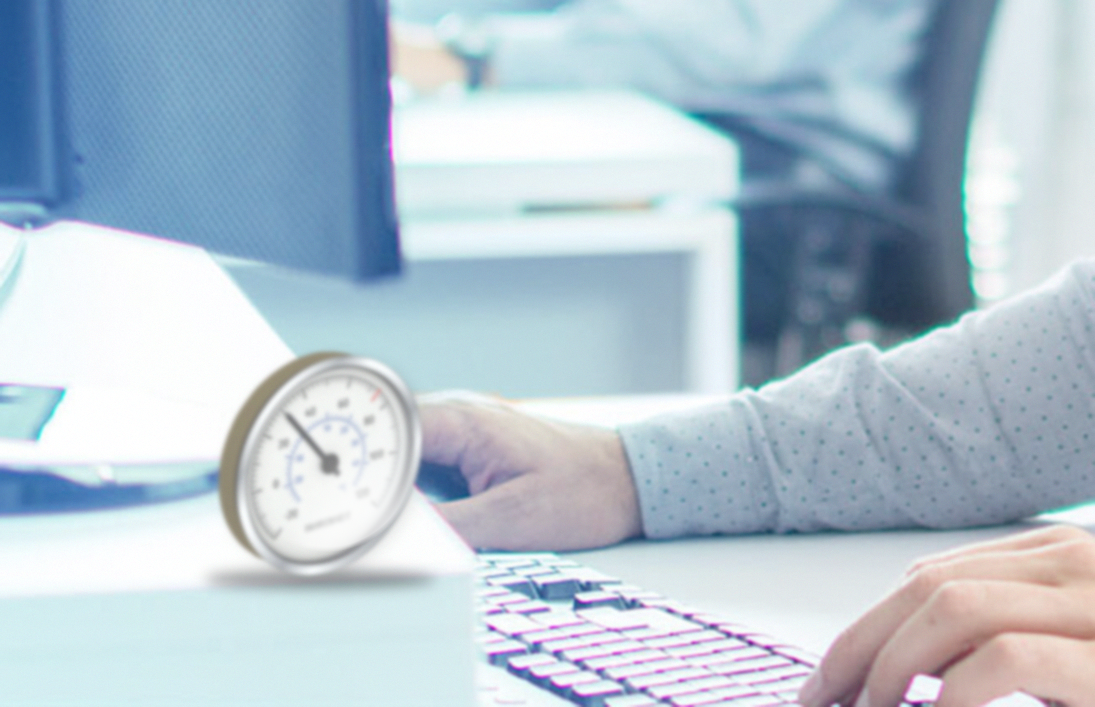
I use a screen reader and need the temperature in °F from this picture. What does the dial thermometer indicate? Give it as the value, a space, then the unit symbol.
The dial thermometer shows 30 °F
